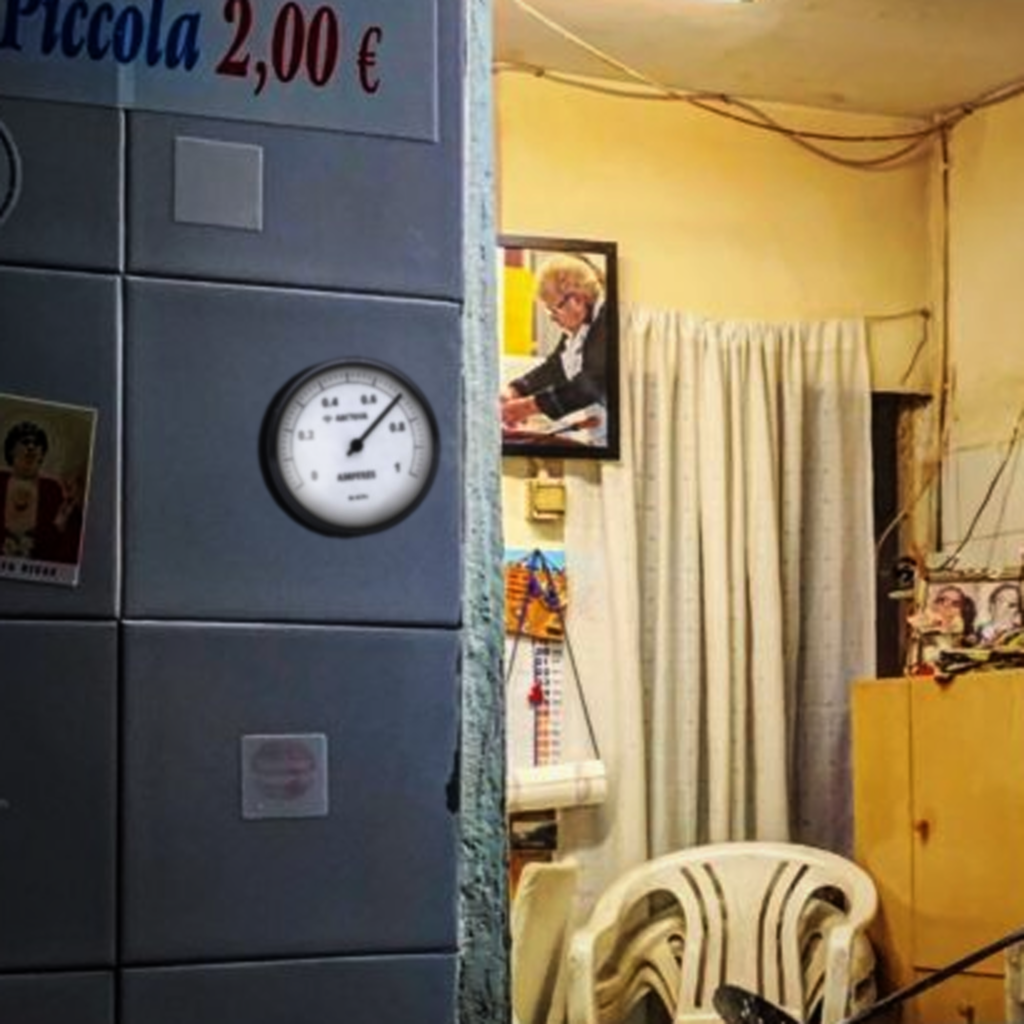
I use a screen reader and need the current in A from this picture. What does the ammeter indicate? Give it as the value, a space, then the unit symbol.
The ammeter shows 0.7 A
